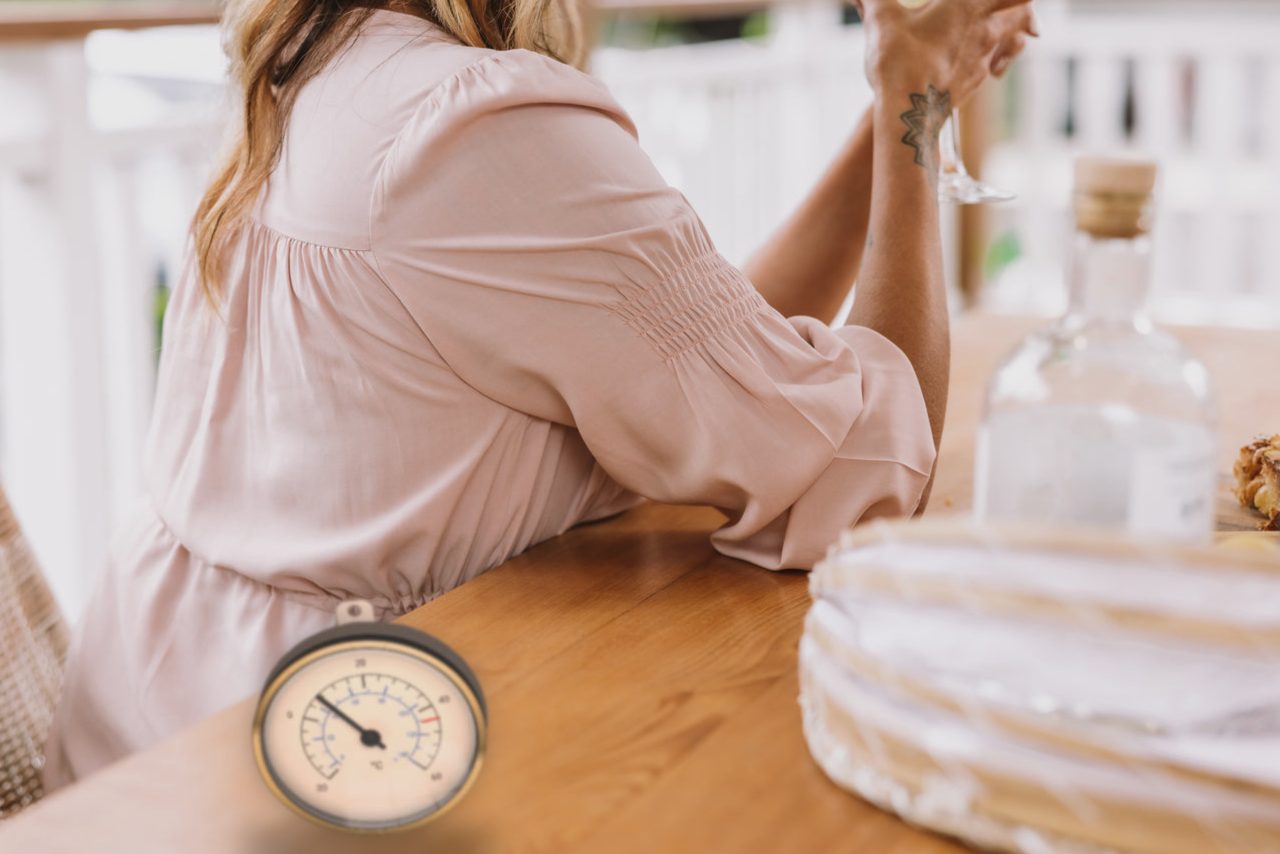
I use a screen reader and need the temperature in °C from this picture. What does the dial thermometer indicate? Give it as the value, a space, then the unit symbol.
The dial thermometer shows 8 °C
